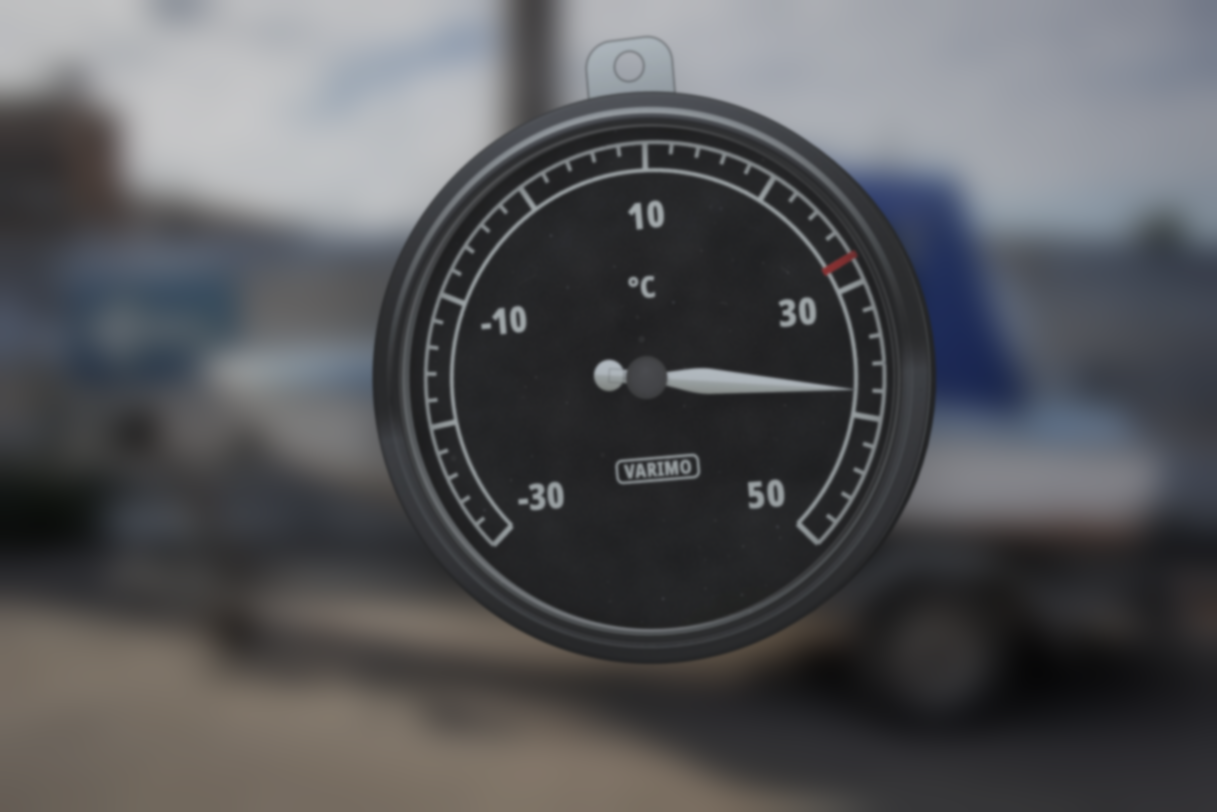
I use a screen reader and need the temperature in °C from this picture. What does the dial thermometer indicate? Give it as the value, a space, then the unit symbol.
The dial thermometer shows 38 °C
